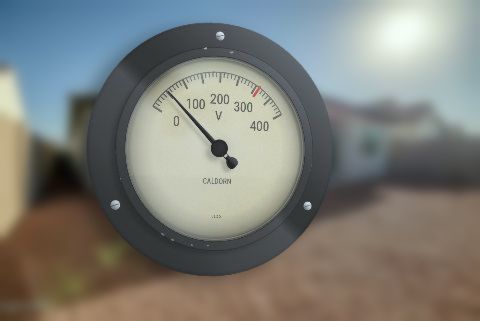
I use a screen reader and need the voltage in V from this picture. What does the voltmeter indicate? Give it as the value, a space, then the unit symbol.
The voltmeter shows 50 V
